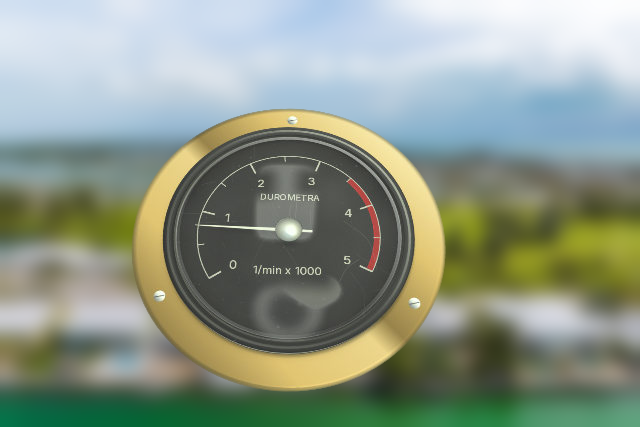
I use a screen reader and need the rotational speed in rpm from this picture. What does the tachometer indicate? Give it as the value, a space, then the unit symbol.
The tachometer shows 750 rpm
